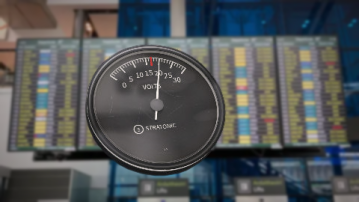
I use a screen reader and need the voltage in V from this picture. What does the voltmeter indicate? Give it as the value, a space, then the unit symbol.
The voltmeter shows 20 V
